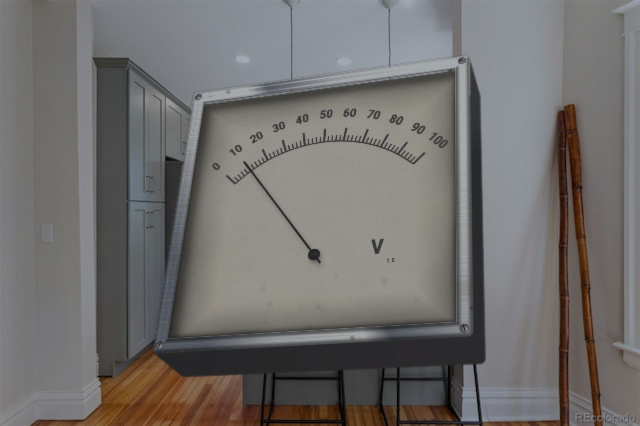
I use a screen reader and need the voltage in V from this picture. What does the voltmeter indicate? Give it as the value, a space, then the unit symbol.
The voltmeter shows 10 V
